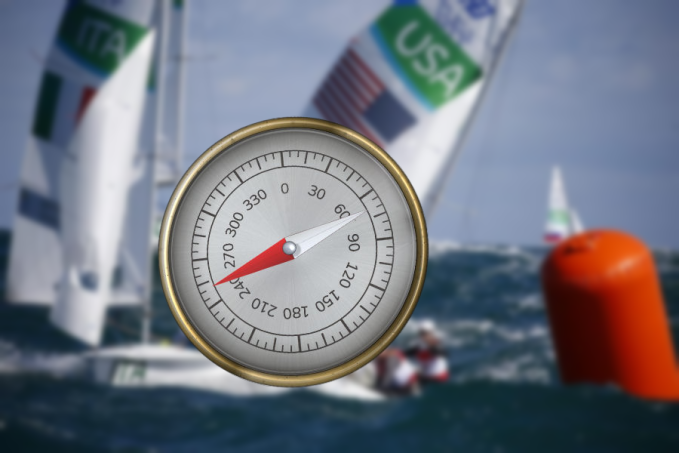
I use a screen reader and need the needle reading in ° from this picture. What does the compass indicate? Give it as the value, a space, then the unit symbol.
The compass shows 250 °
